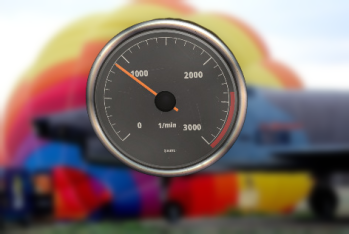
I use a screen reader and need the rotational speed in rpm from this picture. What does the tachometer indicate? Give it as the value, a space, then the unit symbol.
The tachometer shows 900 rpm
